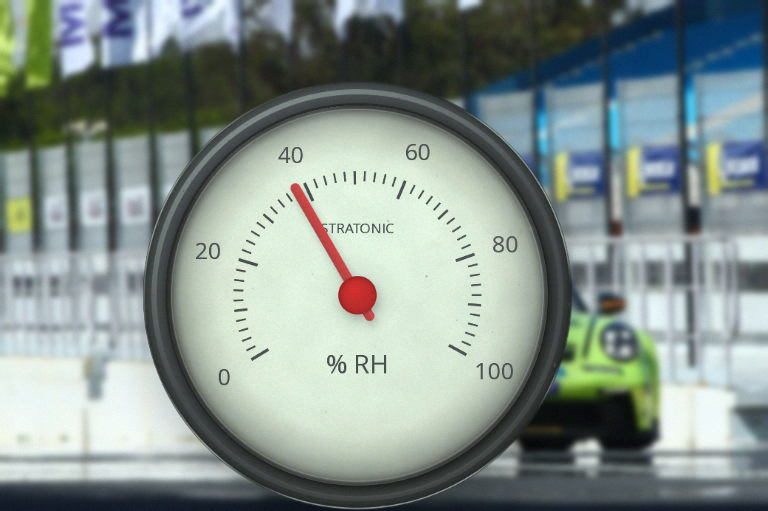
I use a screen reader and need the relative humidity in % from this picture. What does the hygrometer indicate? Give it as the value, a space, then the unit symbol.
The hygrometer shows 38 %
